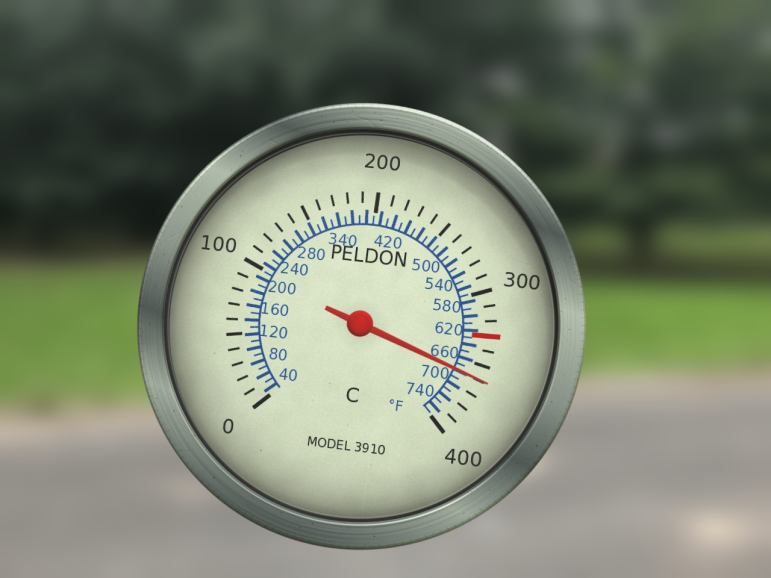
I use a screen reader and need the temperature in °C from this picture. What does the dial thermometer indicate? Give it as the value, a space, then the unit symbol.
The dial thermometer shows 360 °C
